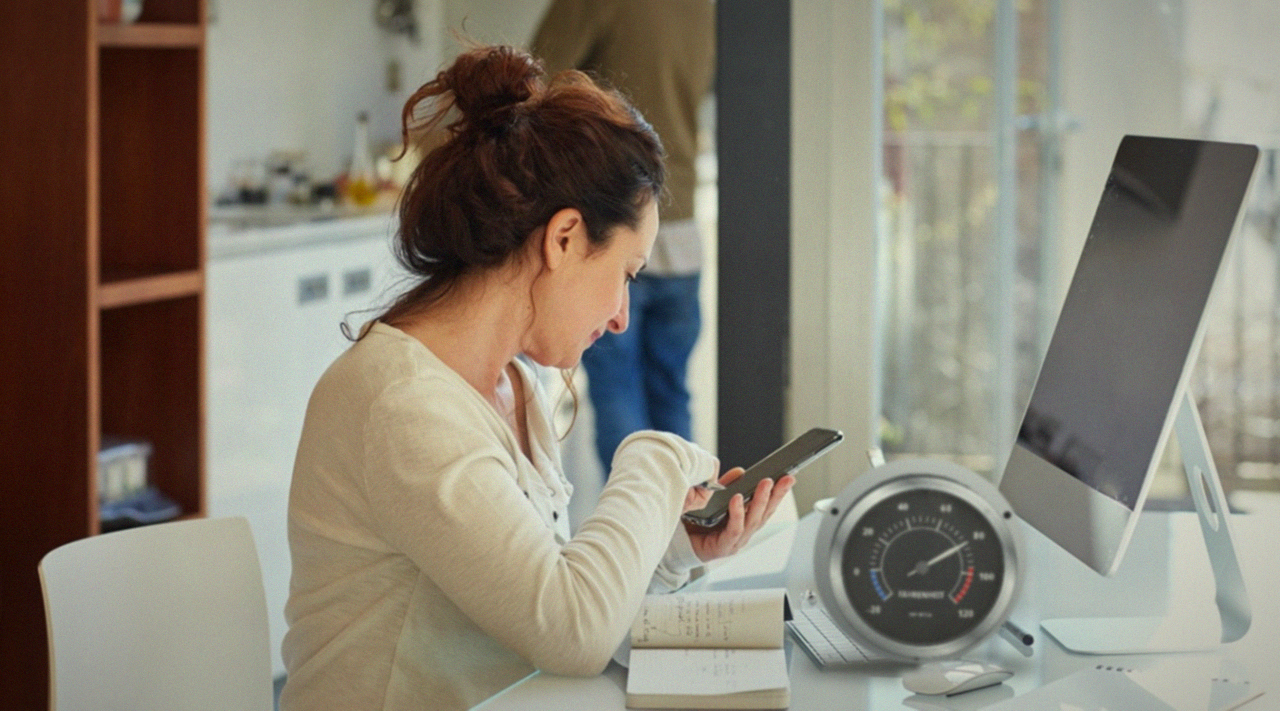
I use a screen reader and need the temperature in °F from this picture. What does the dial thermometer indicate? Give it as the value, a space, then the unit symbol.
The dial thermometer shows 80 °F
